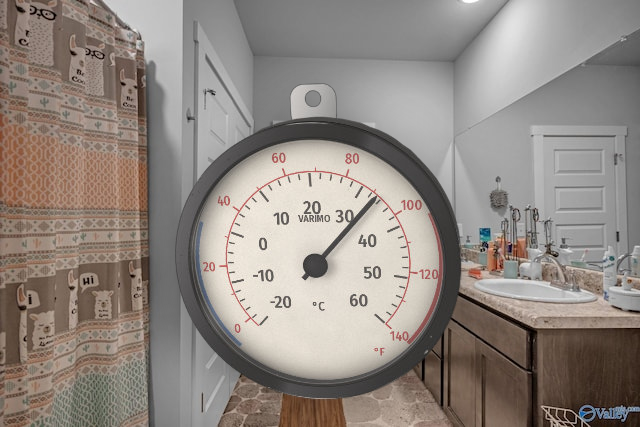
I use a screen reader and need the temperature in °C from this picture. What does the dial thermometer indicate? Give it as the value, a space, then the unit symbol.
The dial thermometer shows 33 °C
